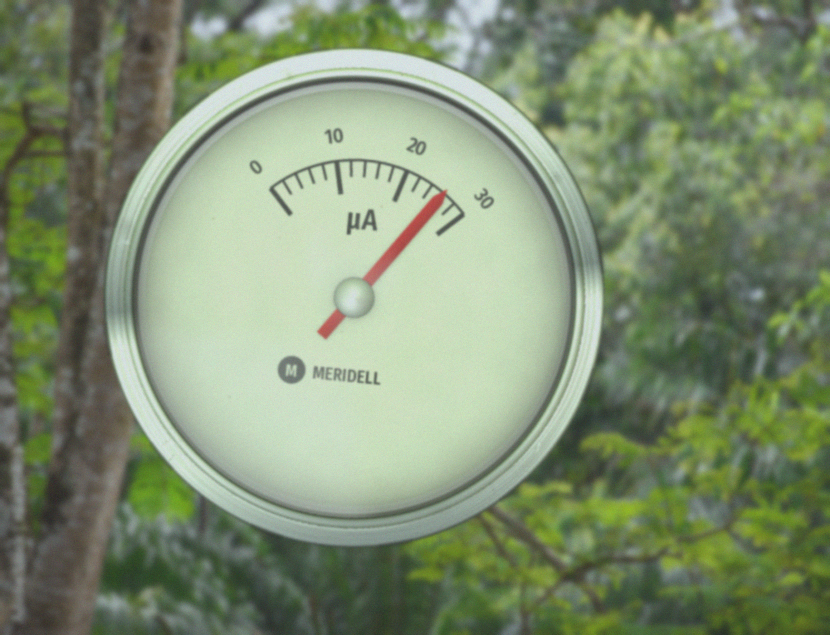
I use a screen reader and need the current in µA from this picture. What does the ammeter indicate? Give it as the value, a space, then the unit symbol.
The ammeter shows 26 µA
